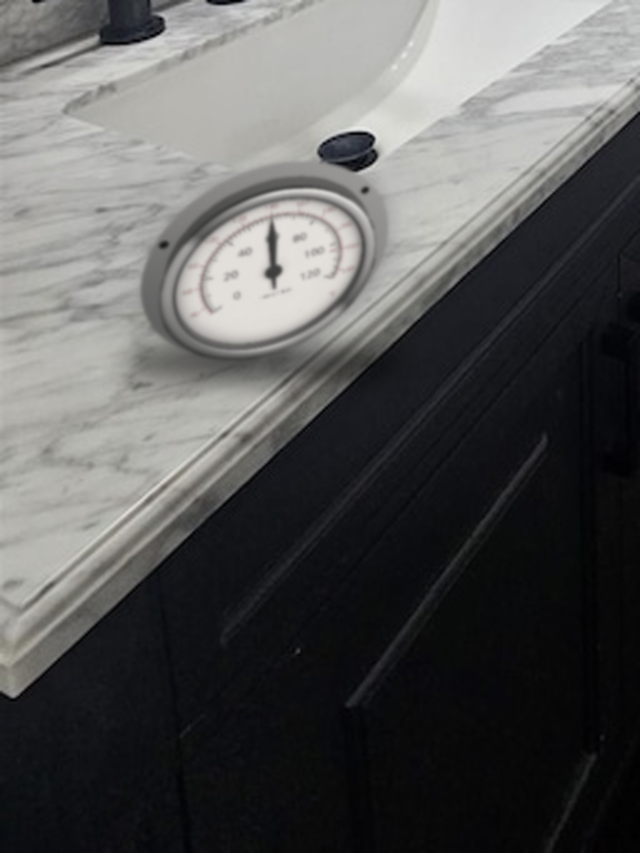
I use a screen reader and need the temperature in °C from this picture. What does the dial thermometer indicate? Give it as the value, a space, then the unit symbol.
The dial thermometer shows 60 °C
